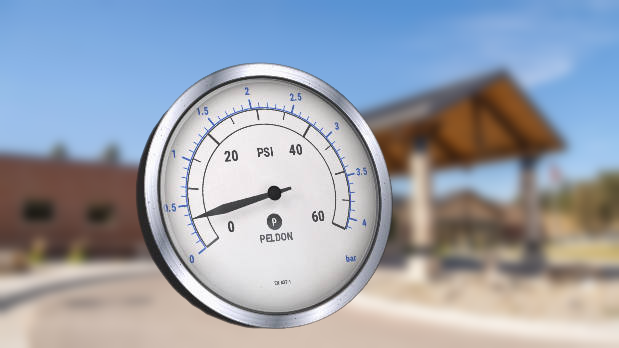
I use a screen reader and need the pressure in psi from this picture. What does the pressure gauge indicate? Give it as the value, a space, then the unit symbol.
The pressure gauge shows 5 psi
